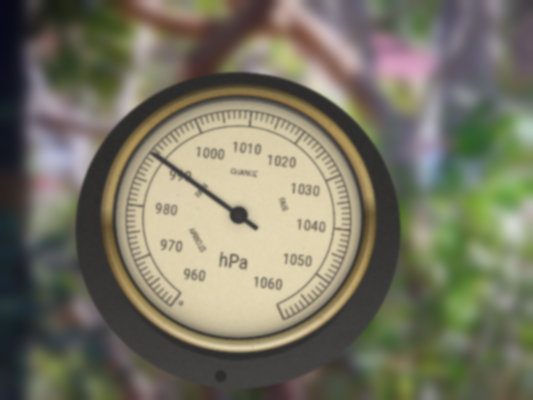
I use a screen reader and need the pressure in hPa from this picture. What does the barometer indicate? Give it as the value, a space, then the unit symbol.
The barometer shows 990 hPa
